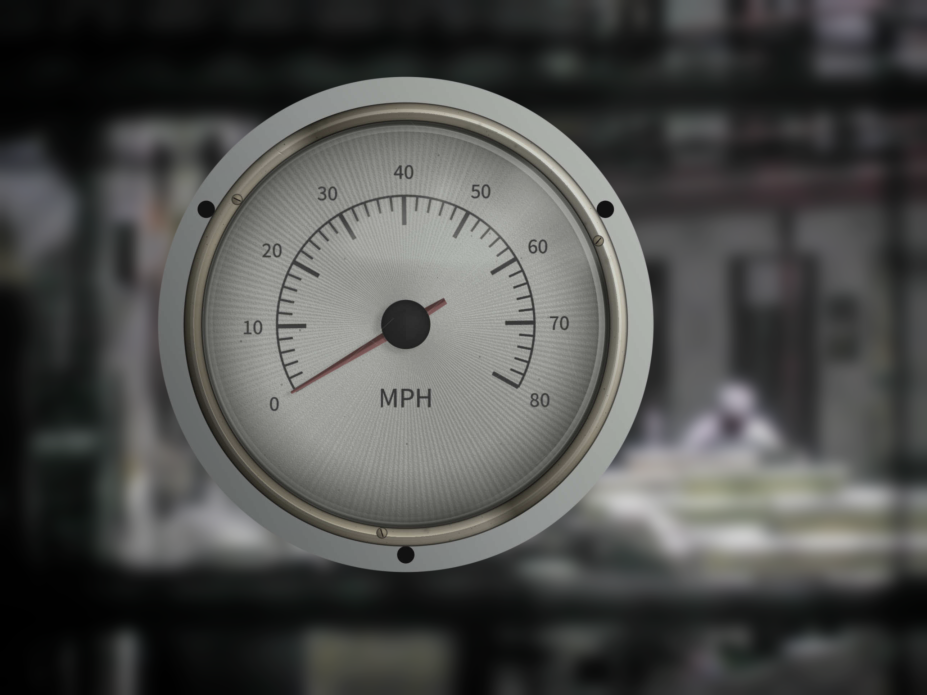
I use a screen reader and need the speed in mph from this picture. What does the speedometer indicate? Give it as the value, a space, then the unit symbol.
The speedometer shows 0 mph
